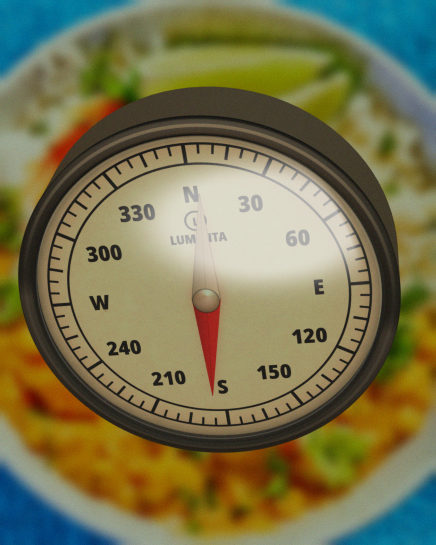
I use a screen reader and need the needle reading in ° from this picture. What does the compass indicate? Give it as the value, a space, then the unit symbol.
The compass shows 185 °
